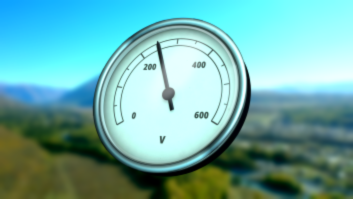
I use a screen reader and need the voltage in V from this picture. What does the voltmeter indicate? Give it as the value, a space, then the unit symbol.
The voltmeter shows 250 V
